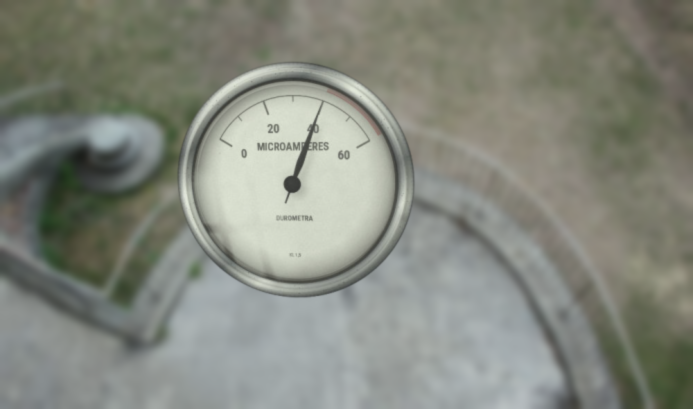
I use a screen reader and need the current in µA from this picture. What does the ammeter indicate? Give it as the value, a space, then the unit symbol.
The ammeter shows 40 µA
